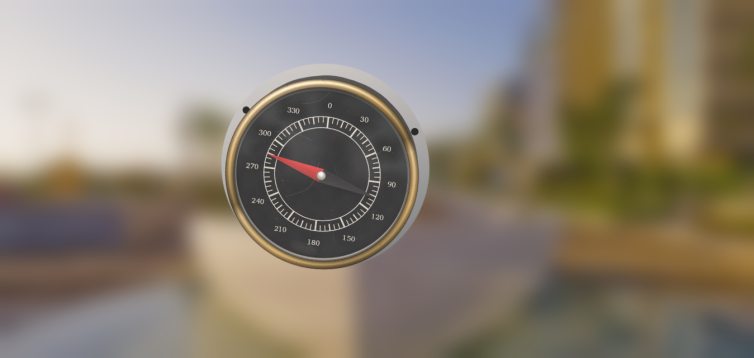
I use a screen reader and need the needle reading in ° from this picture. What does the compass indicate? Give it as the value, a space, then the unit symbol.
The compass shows 285 °
